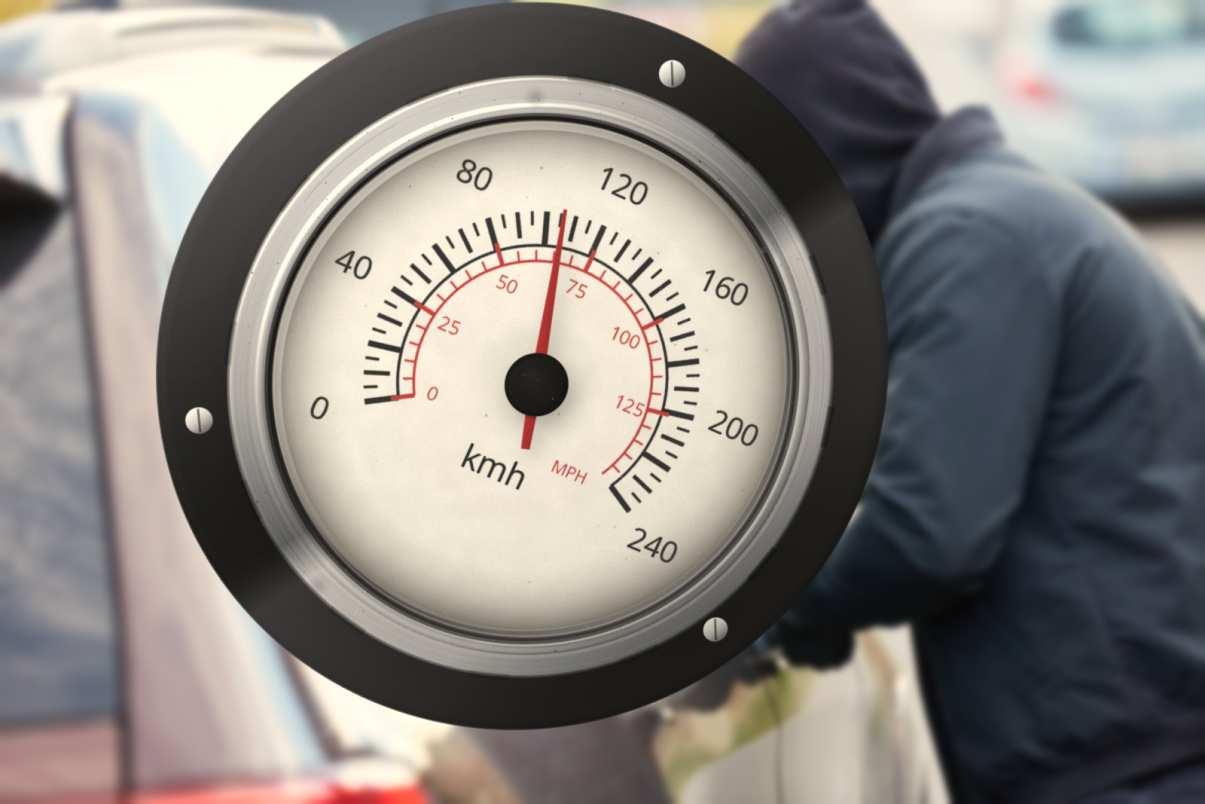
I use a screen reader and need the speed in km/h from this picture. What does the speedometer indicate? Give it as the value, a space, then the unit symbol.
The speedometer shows 105 km/h
